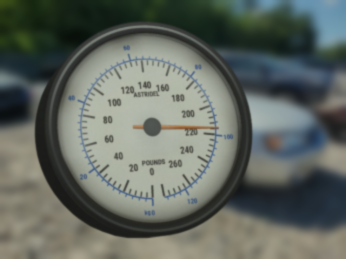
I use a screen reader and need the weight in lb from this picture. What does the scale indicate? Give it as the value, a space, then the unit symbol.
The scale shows 216 lb
